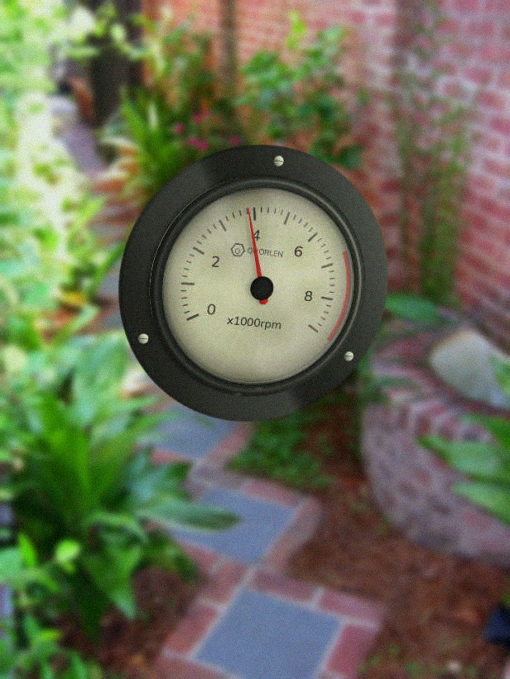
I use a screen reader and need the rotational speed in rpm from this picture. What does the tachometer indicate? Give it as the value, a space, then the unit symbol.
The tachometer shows 3800 rpm
